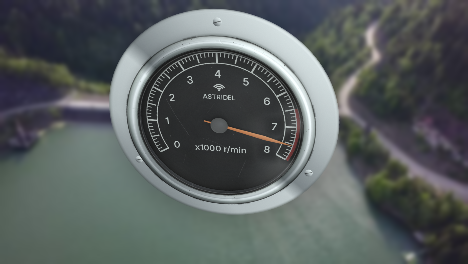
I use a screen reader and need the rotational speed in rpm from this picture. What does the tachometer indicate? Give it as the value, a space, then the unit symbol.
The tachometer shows 7500 rpm
